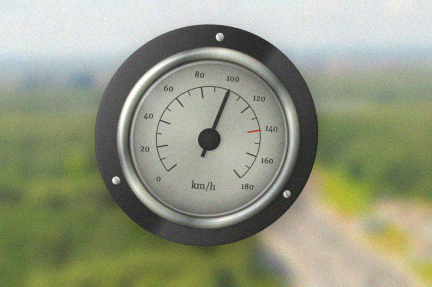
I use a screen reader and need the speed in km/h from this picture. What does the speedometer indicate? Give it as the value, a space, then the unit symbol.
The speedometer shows 100 km/h
